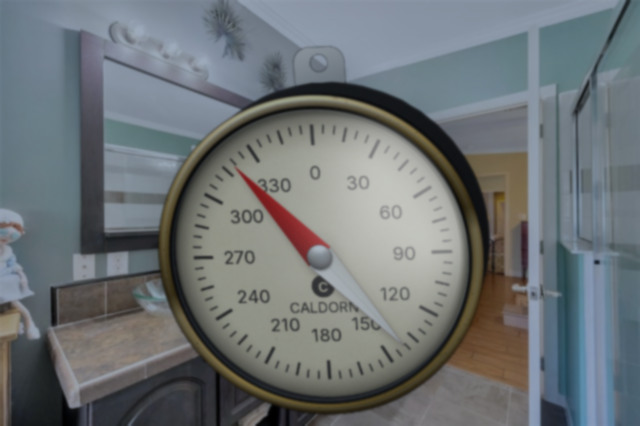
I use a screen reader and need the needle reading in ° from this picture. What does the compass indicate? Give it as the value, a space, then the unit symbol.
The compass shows 320 °
